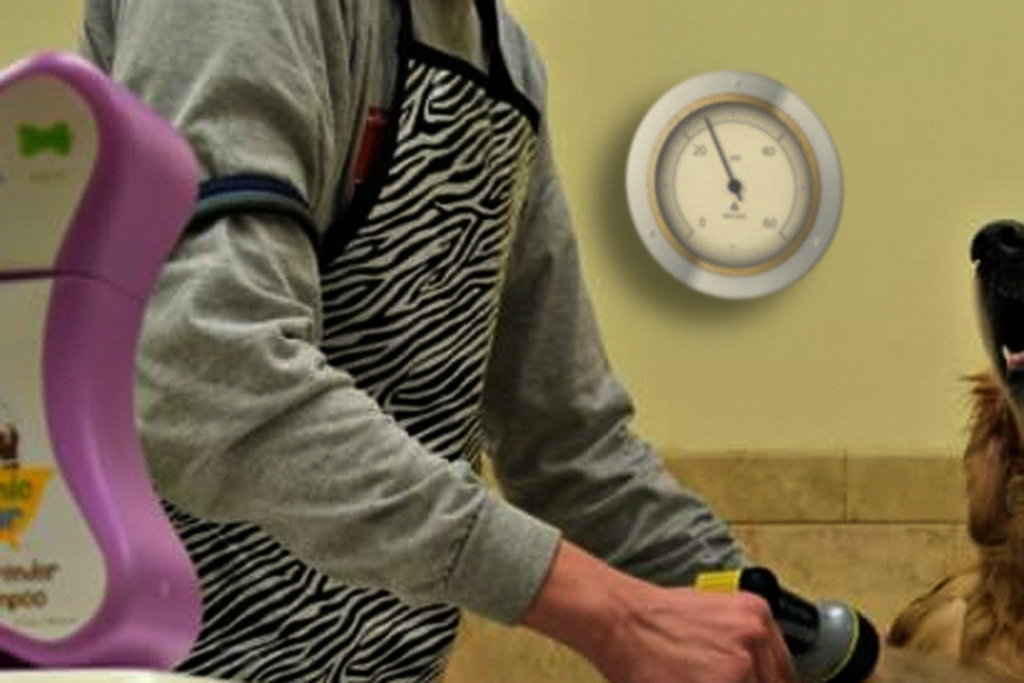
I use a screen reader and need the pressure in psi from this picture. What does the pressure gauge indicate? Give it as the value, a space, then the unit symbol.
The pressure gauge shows 25 psi
